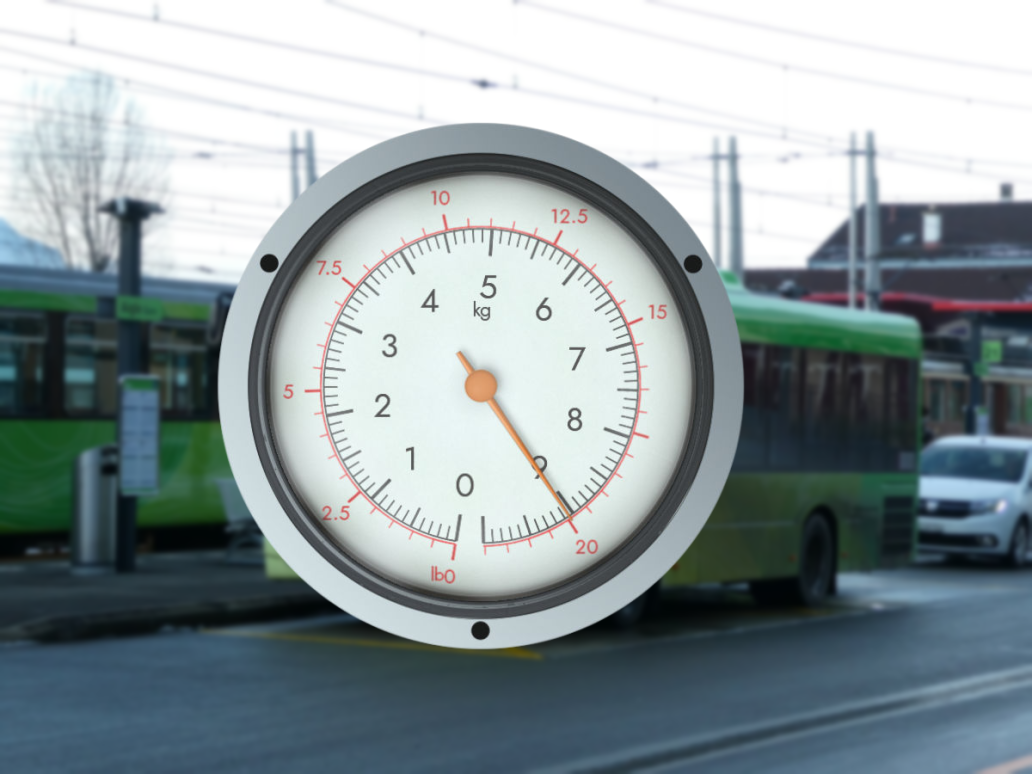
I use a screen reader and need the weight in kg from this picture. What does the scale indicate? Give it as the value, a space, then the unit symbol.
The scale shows 9.05 kg
